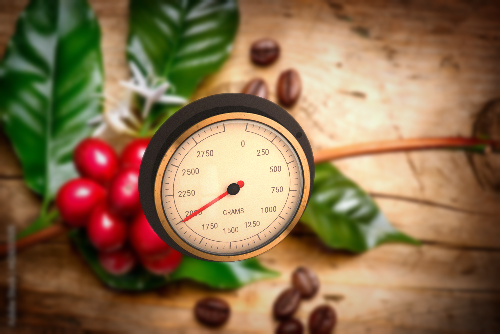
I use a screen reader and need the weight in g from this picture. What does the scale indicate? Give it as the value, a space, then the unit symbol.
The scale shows 2000 g
